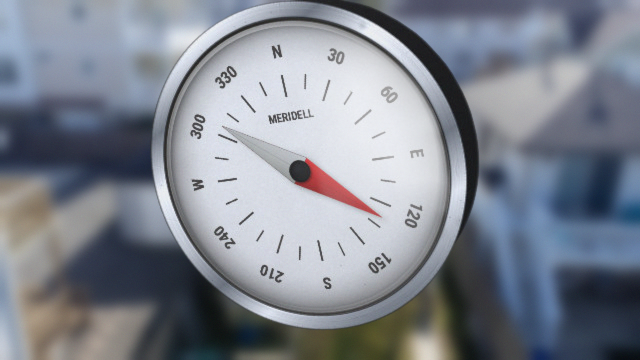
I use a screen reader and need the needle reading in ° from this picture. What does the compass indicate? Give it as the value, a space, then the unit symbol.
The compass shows 127.5 °
